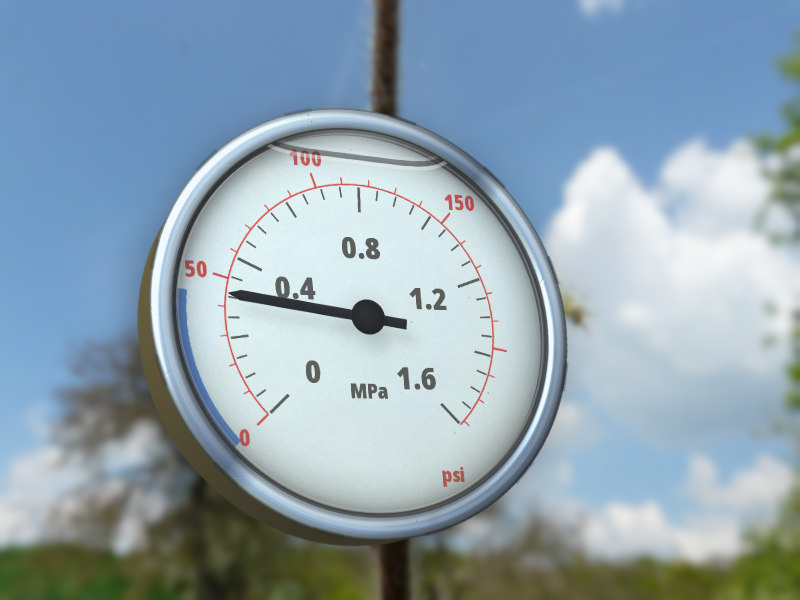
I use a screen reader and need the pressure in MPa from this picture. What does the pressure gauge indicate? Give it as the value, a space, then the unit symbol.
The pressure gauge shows 0.3 MPa
